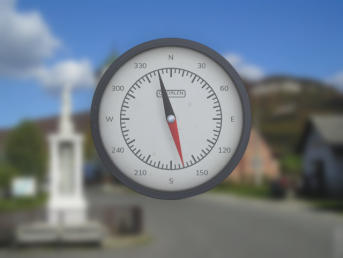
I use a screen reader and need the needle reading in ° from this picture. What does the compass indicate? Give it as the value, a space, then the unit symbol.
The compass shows 165 °
